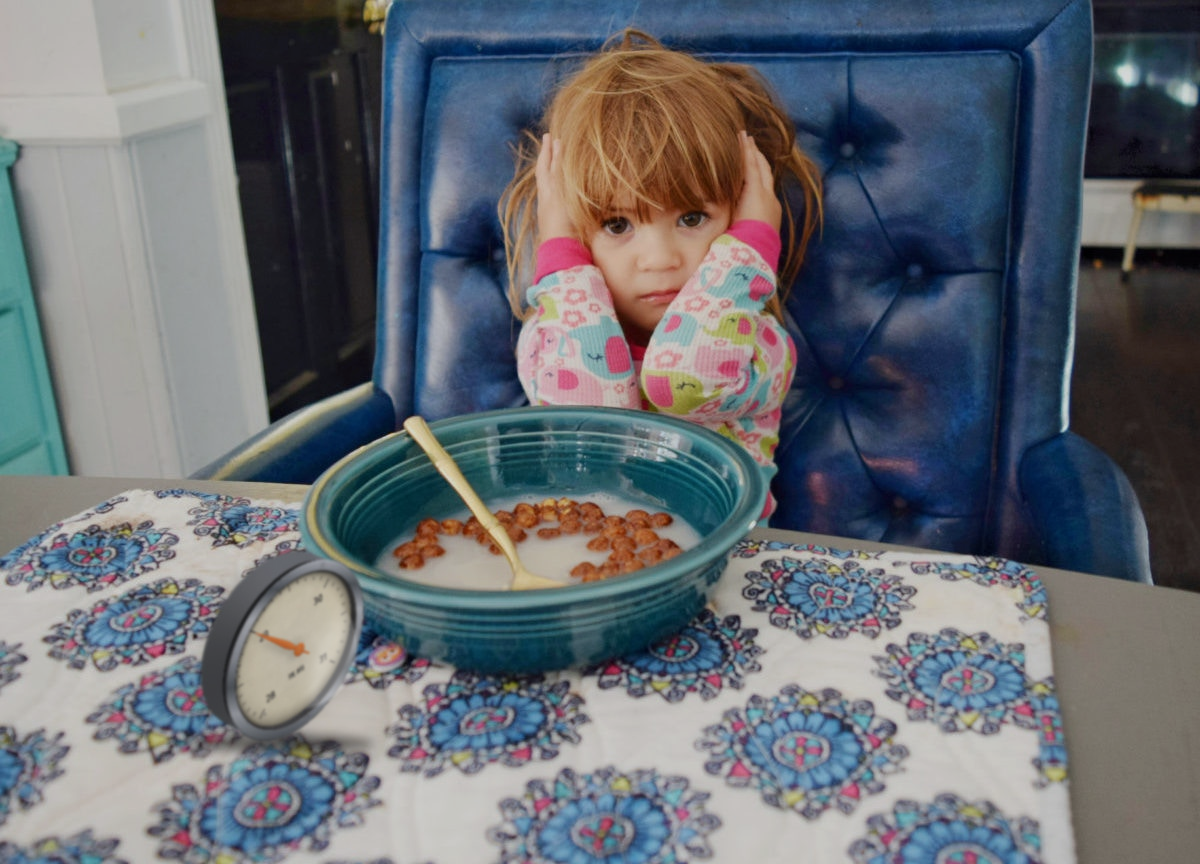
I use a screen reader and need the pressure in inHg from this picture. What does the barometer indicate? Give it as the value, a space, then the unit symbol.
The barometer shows 29 inHg
